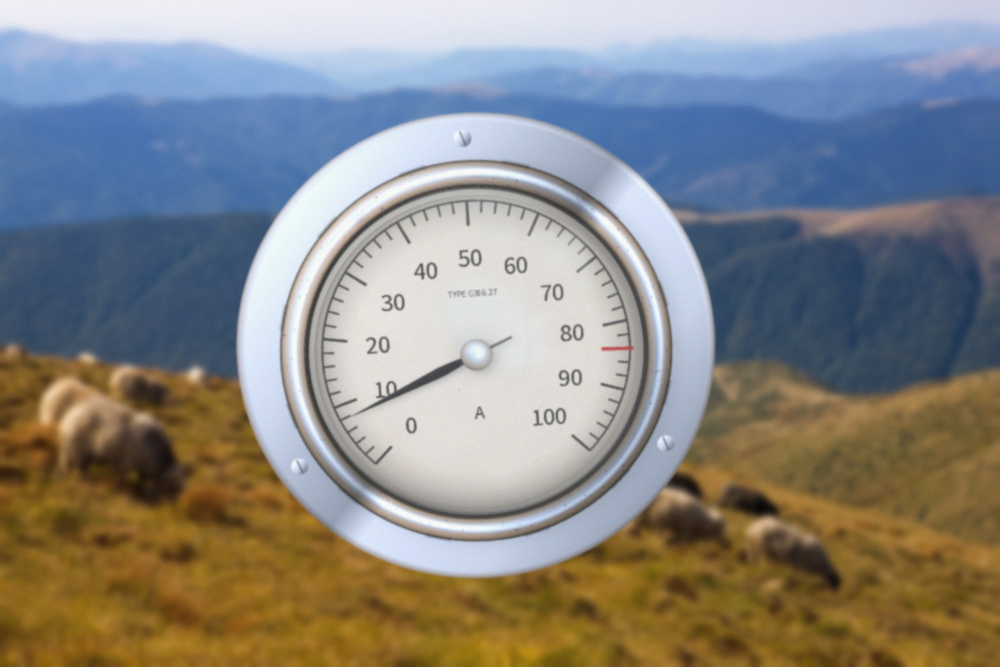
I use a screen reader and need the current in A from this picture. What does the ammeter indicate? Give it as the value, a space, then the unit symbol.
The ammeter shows 8 A
